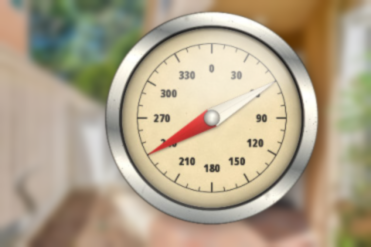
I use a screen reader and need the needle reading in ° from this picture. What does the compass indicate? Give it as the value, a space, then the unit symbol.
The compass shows 240 °
